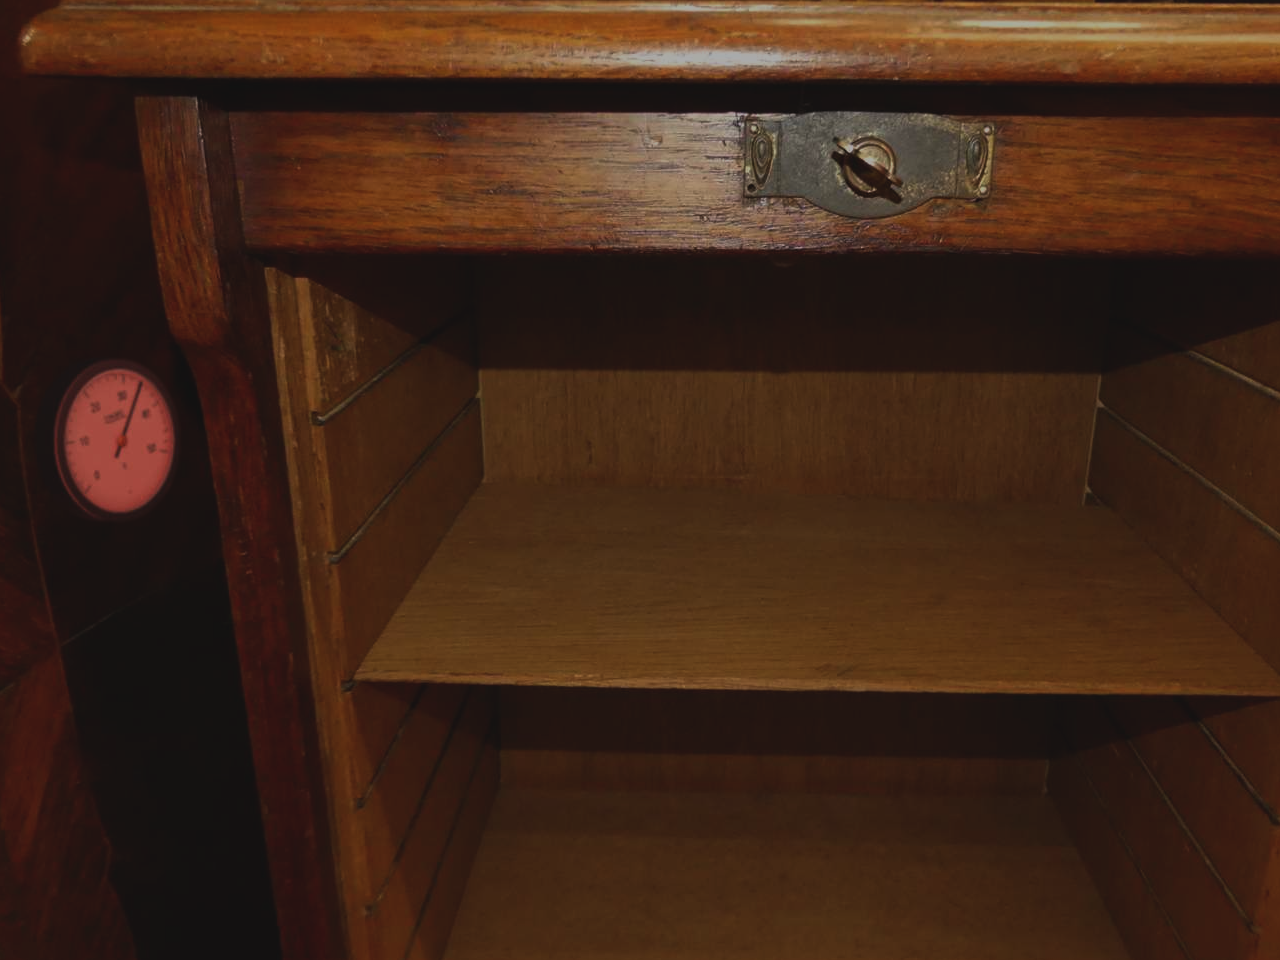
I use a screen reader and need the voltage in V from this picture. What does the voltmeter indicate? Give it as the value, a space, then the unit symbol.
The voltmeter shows 34 V
